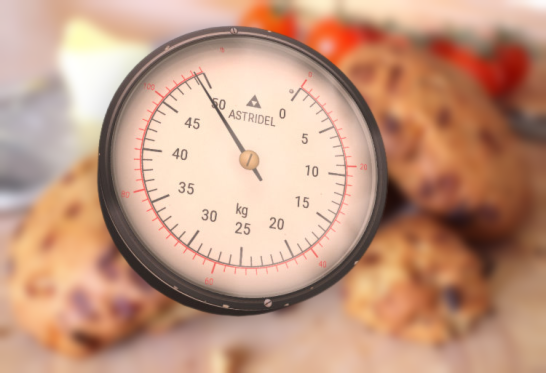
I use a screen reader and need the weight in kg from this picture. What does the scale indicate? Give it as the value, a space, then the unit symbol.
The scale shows 49 kg
